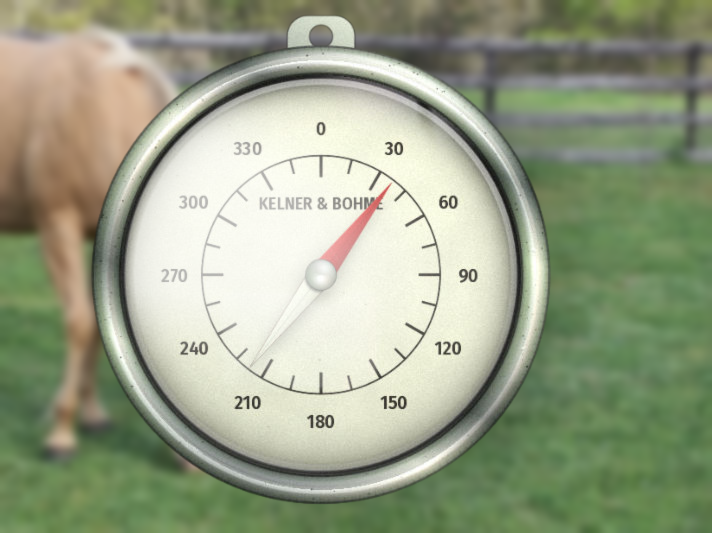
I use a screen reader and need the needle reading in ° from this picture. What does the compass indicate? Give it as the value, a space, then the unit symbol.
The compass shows 37.5 °
